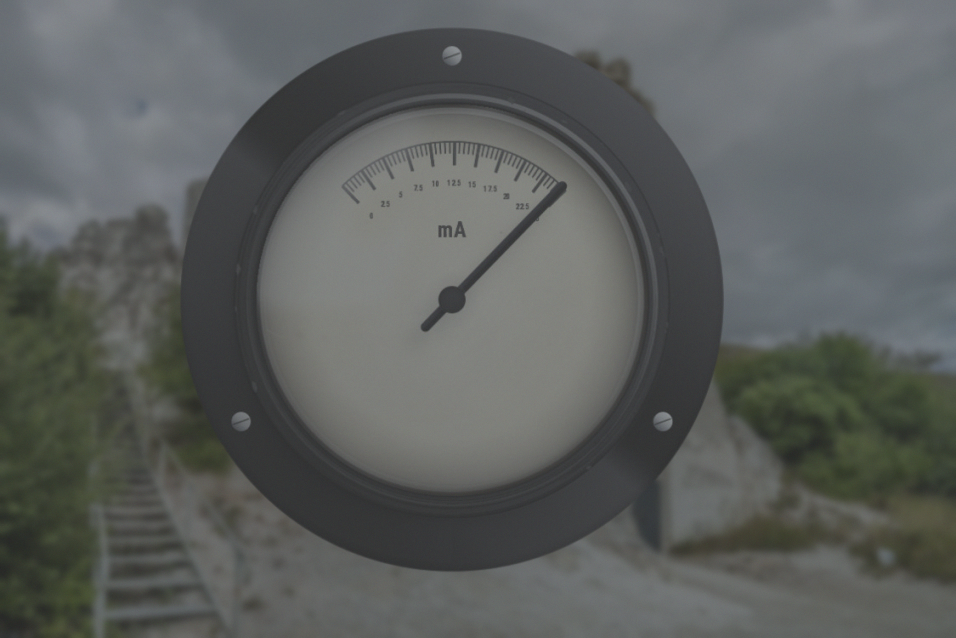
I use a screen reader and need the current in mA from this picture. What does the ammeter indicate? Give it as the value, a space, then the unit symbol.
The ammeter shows 24.5 mA
